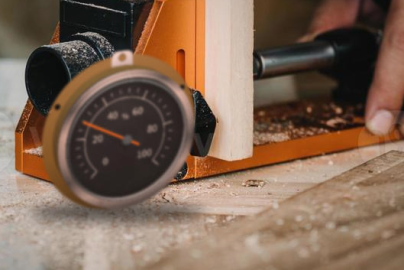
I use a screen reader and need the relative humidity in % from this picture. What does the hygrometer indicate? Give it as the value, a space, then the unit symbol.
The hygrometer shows 28 %
